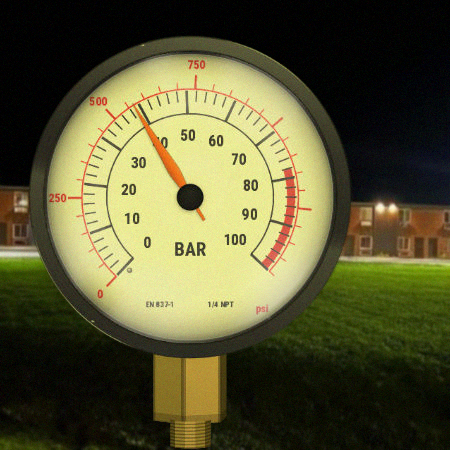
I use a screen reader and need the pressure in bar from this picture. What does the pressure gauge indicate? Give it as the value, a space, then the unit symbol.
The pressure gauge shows 39 bar
